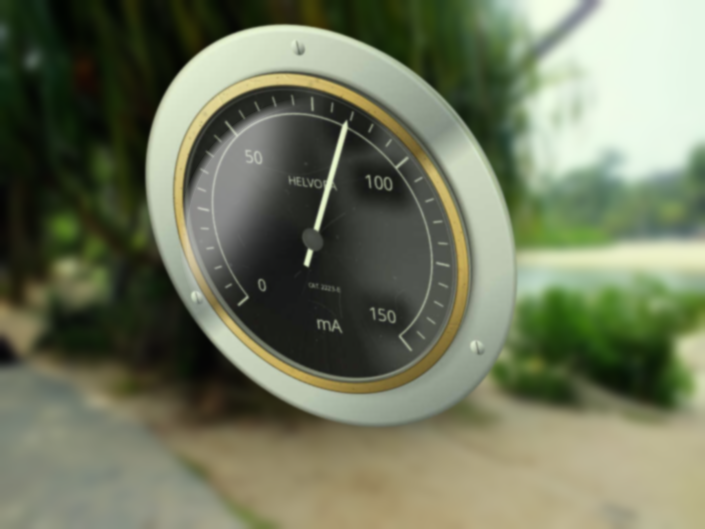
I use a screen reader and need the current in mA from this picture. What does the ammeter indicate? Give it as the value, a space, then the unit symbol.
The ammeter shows 85 mA
